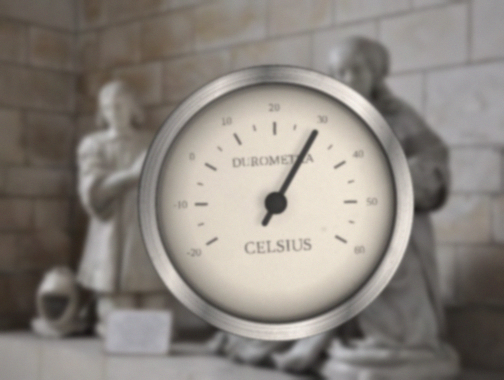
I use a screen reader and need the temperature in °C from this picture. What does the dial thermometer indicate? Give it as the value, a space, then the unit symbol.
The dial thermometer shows 30 °C
